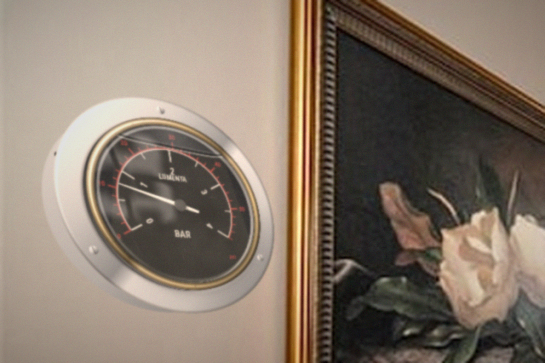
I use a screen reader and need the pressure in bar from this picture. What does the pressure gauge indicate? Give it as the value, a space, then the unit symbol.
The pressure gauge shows 0.75 bar
